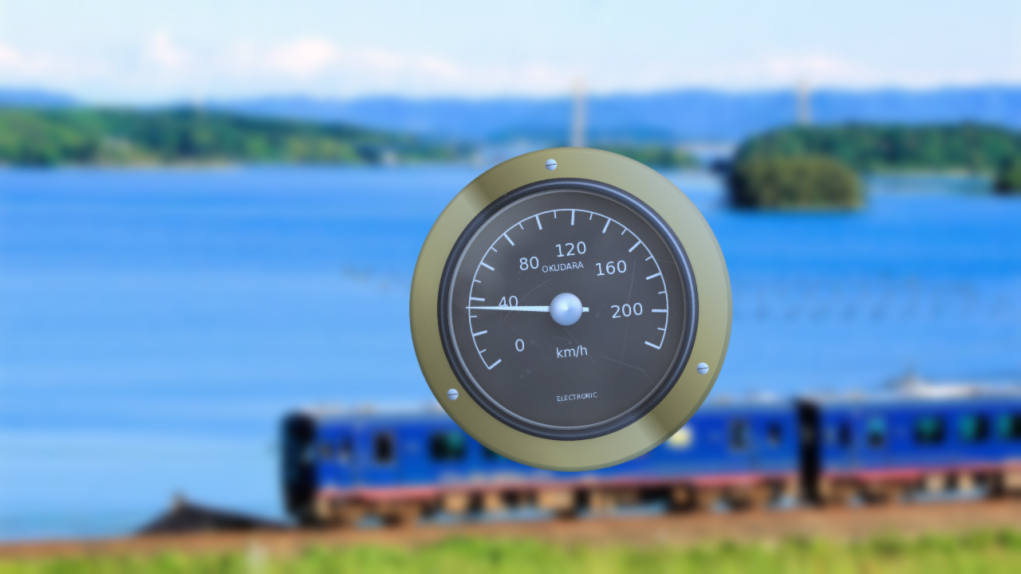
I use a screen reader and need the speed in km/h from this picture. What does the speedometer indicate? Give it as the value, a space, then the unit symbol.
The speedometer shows 35 km/h
